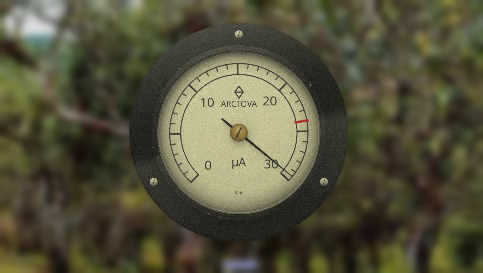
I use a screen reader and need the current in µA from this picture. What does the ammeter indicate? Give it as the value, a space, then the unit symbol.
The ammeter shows 29.5 µA
